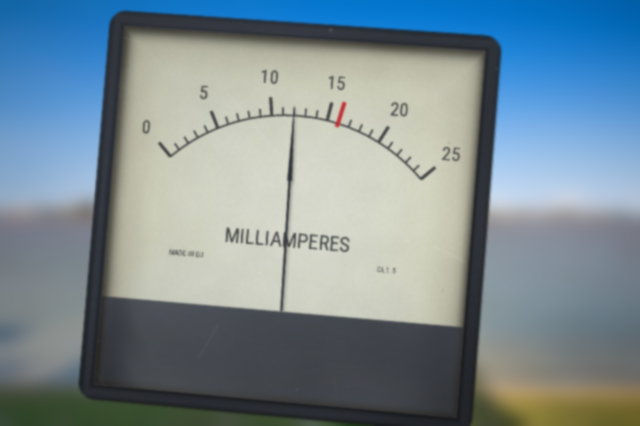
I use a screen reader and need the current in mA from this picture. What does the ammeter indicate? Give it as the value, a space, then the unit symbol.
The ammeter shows 12 mA
